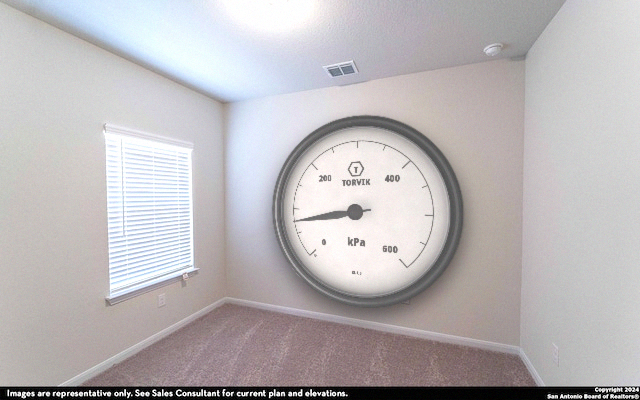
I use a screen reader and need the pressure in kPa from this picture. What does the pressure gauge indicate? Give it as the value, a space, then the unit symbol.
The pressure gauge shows 75 kPa
